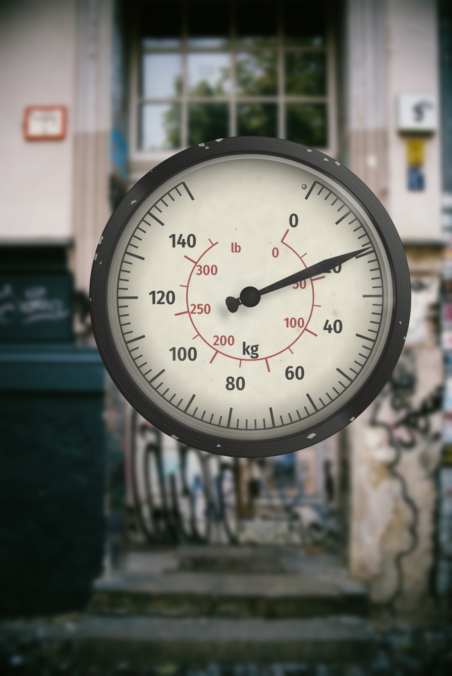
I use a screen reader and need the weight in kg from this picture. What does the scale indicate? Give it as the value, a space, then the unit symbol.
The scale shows 19 kg
